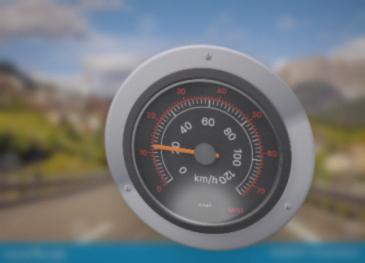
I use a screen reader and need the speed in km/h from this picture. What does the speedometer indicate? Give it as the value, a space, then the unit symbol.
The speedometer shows 20 km/h
